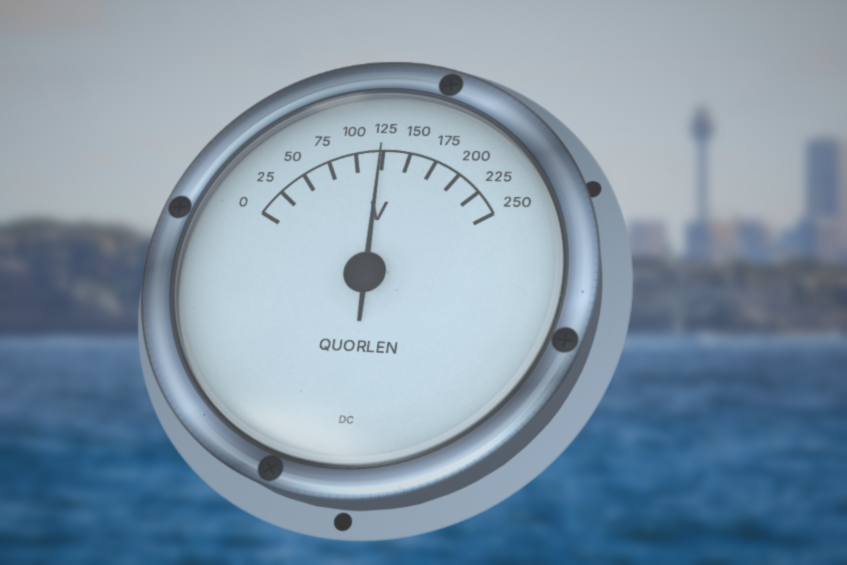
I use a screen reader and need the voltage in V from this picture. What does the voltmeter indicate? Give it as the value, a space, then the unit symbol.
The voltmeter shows 125 V
